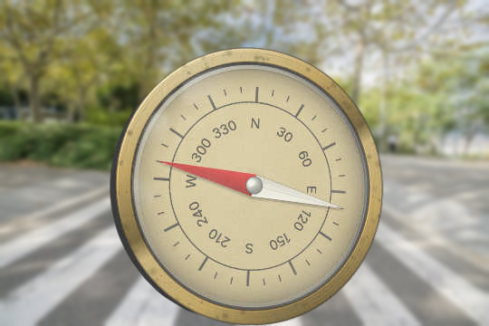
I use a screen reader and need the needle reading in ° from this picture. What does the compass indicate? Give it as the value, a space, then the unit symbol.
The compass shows 280 °
